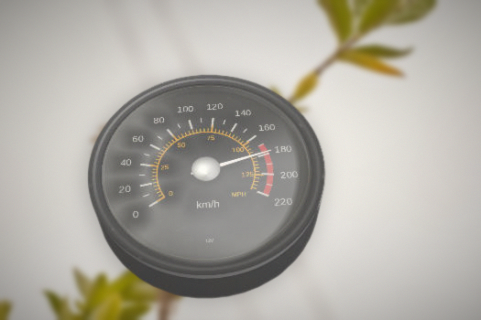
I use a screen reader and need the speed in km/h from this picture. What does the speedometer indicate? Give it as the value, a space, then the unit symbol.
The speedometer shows 180 km/h
